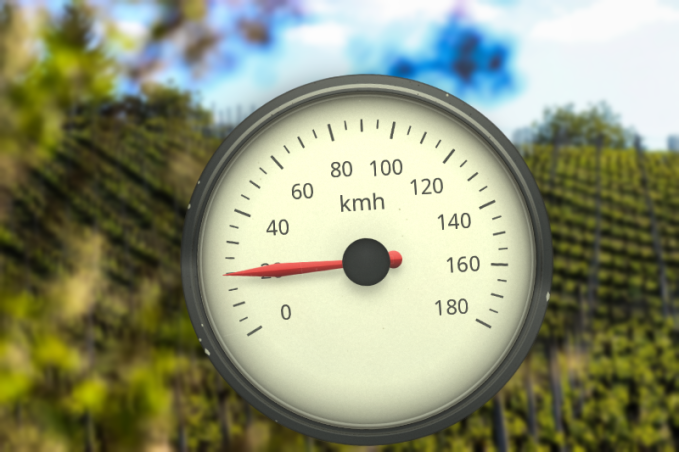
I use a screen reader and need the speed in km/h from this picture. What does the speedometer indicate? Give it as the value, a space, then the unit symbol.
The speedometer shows 20 km/h
